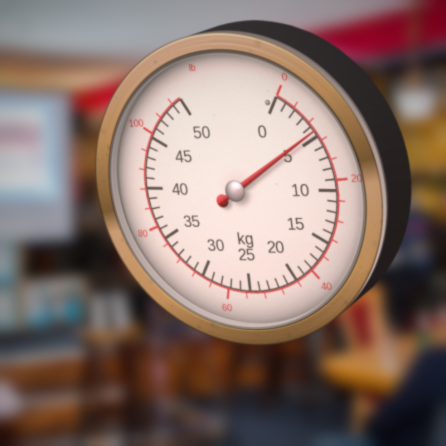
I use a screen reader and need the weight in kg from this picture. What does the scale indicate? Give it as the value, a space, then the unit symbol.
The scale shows 4.5 kg
